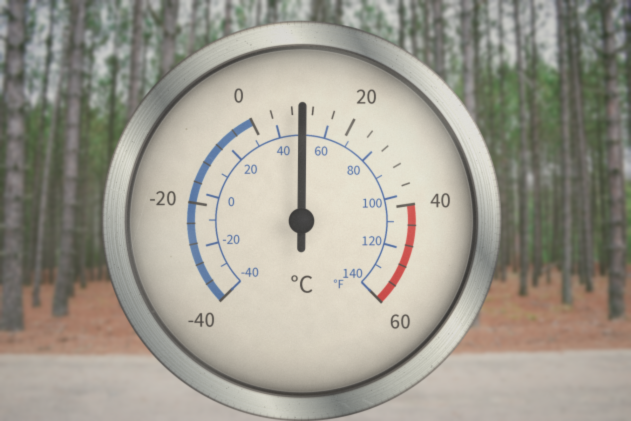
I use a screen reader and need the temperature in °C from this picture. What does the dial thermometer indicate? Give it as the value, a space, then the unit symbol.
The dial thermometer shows 10 °C
